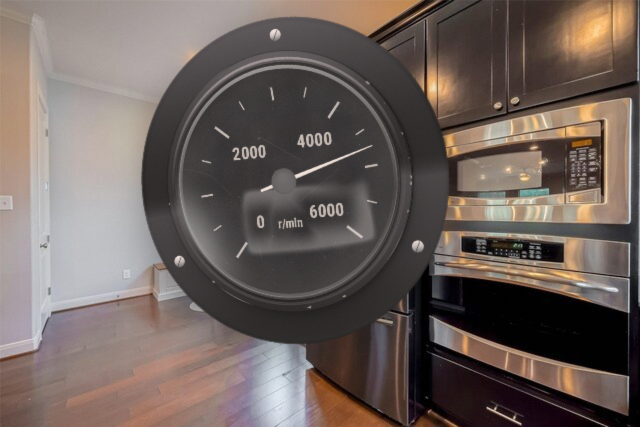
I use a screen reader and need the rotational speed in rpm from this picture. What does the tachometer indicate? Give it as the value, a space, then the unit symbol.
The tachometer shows 4750 rpm
